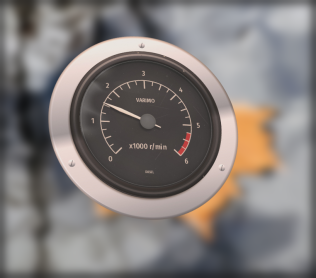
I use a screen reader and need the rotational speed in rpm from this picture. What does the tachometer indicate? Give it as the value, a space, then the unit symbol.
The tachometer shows 1500 rpm
